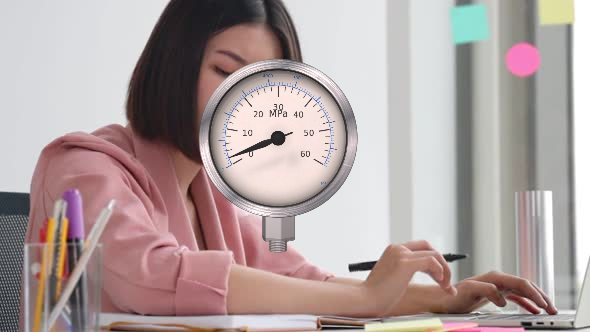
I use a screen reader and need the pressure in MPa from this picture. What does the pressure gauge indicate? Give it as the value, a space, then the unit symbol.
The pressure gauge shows 2 MPa
